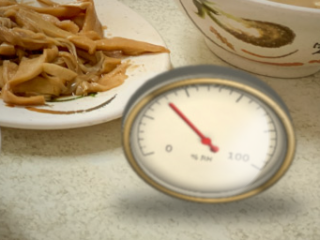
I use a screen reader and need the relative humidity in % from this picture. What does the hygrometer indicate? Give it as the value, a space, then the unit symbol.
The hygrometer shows 32 %
